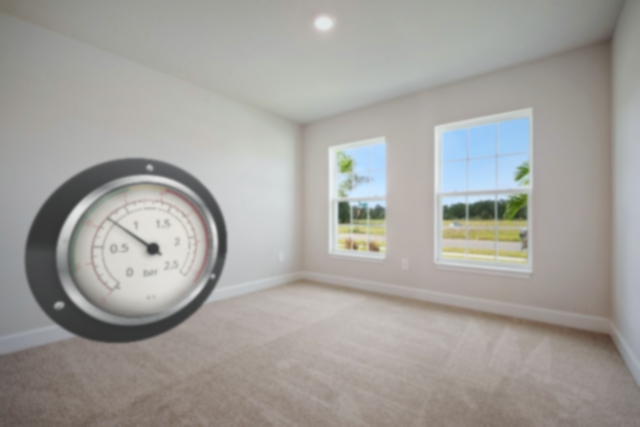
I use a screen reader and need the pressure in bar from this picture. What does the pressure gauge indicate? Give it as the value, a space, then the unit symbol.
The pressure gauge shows 0.8 bar
